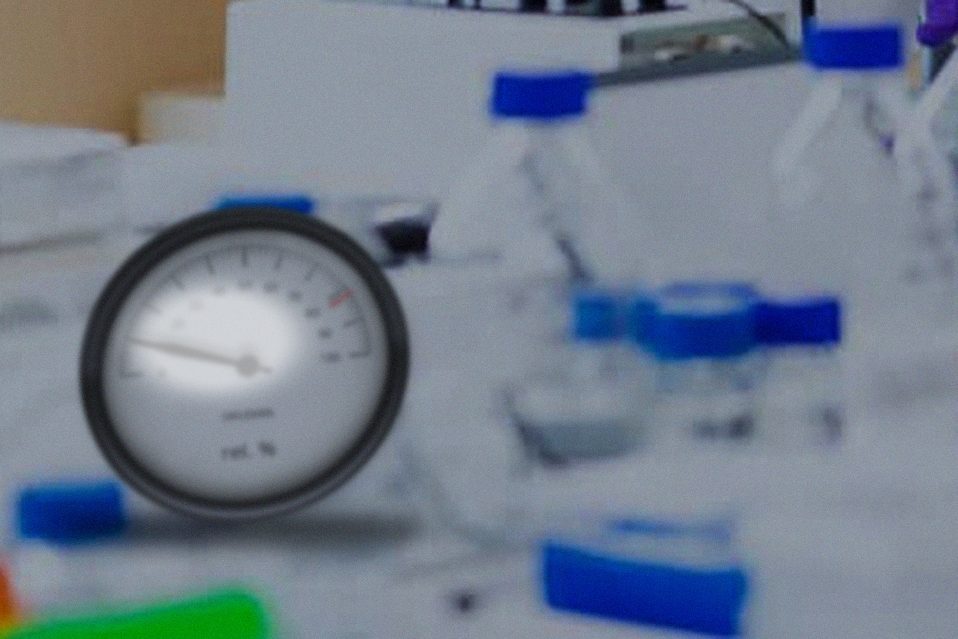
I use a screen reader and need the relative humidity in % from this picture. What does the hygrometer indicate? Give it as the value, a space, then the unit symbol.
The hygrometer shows 10 %
